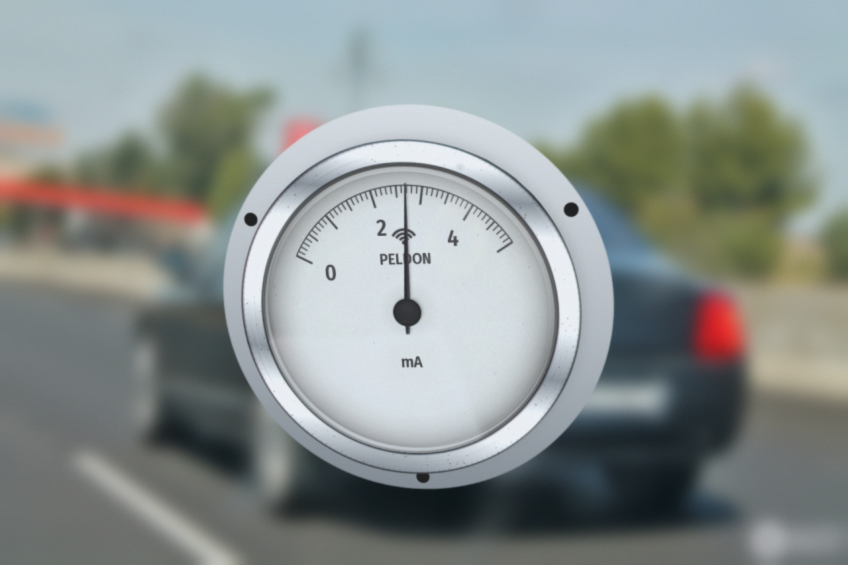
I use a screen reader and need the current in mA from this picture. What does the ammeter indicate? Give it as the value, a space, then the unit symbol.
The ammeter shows 2.7 mA
